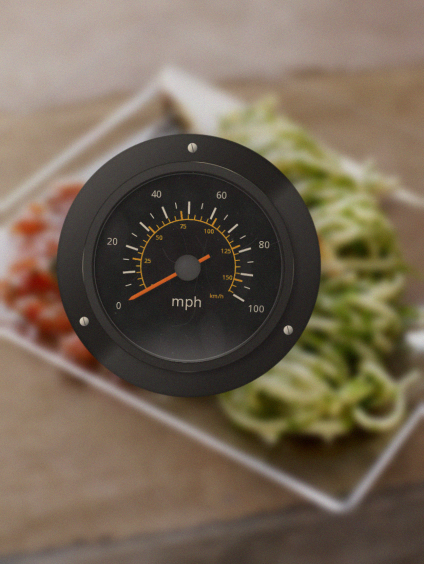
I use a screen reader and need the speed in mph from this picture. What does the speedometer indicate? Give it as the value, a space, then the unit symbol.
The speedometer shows 0 mph
